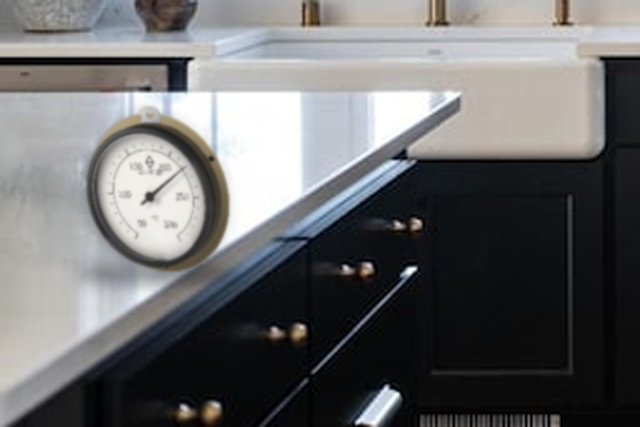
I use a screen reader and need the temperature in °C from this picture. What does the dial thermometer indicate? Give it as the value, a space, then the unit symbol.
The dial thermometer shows 220 °C
